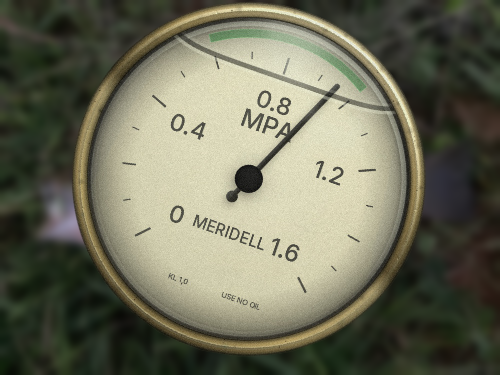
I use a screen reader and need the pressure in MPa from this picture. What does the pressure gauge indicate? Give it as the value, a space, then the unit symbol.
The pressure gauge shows 0.95 MPa
